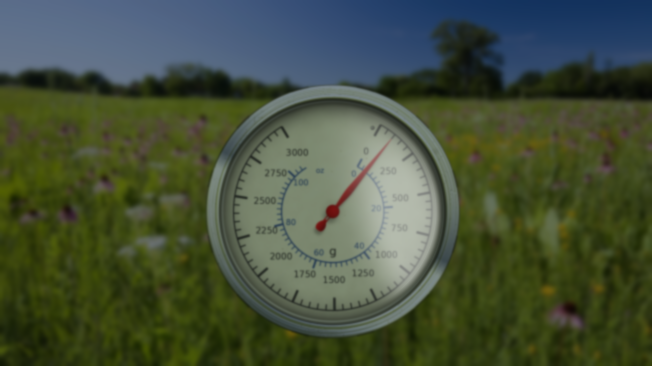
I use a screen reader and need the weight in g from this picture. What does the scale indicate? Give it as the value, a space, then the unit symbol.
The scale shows 100 g
